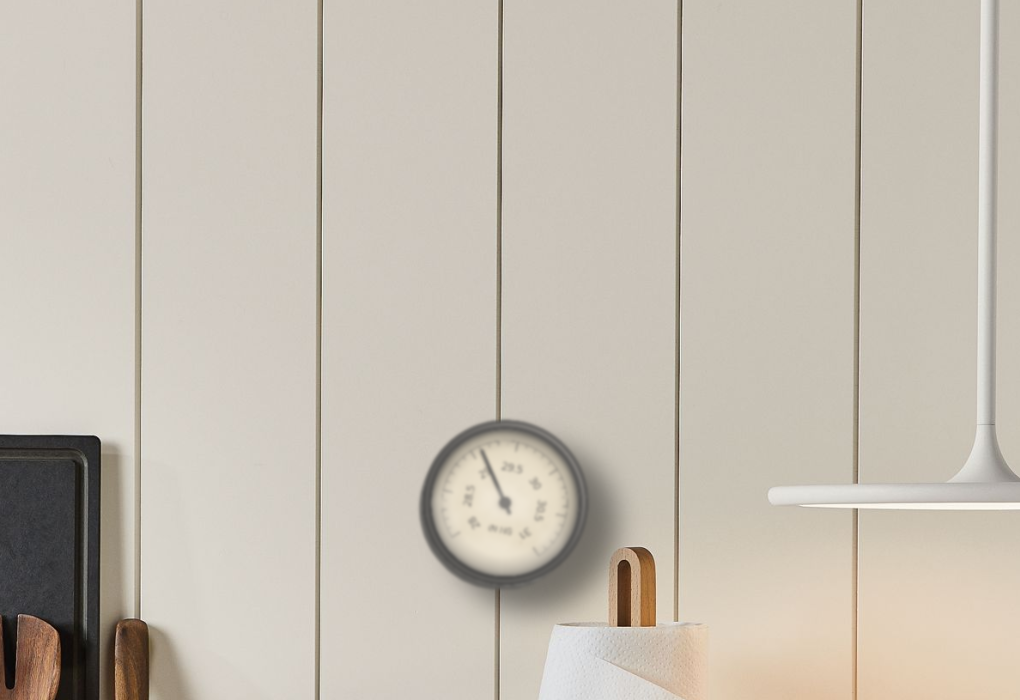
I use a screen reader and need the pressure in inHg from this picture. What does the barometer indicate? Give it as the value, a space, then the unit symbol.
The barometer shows 29.1 inHg
